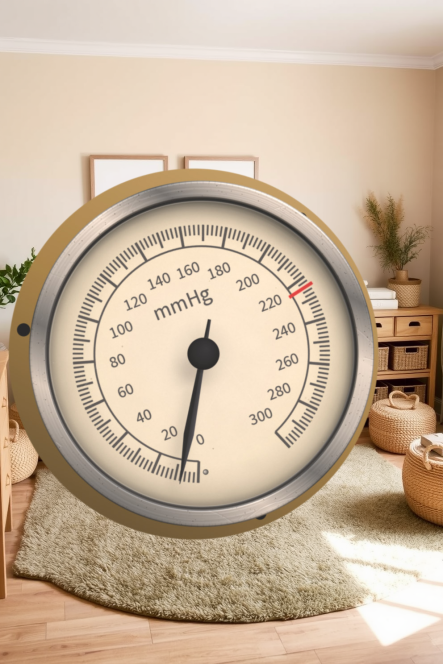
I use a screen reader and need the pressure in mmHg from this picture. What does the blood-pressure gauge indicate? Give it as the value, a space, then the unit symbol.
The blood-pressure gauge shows 8 mmHg
